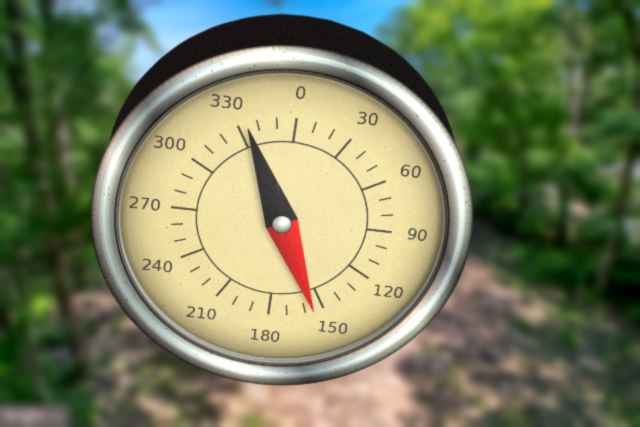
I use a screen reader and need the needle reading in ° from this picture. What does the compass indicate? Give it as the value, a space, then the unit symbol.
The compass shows 155 °
